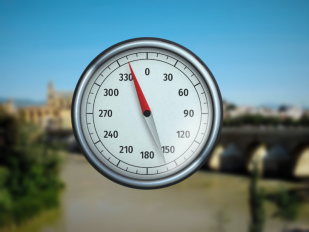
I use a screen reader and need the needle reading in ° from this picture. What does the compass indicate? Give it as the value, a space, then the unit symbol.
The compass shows 340 °
